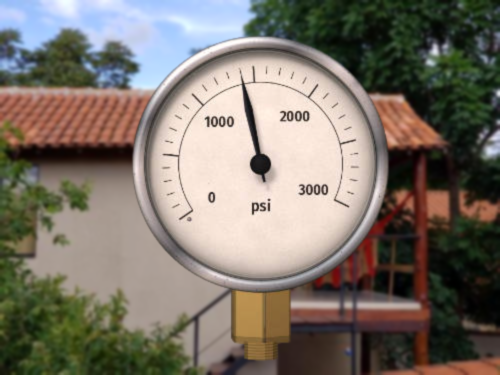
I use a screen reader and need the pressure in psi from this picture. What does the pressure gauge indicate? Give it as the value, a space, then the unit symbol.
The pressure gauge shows 1400 psi
